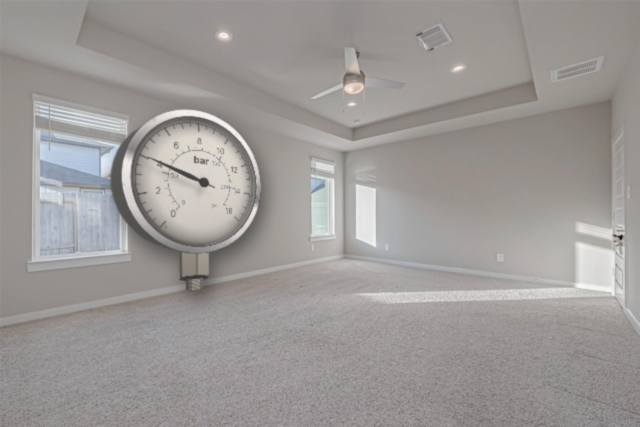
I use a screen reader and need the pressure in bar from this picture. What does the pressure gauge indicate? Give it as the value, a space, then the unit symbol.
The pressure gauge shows 4 bar
